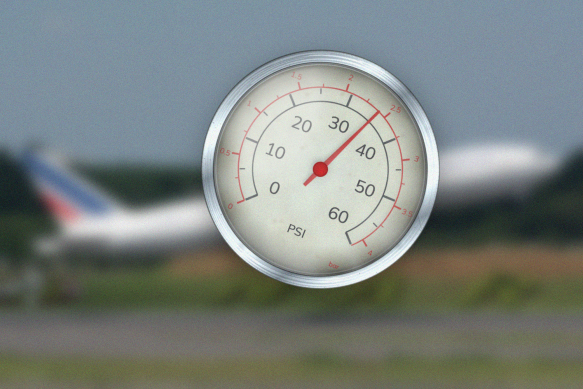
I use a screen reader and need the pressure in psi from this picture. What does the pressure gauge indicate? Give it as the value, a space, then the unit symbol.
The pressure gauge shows 35 psi
